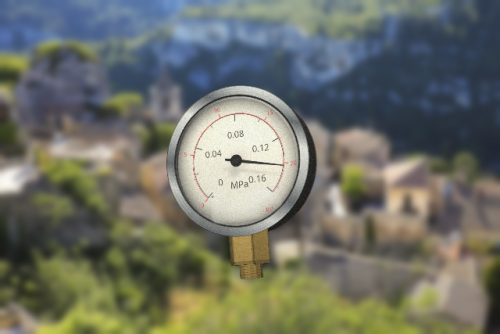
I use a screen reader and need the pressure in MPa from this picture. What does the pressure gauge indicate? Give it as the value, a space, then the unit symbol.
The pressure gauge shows 0.14 MPa
